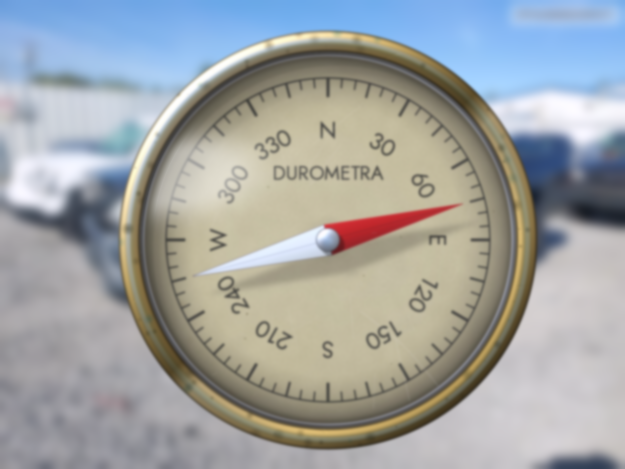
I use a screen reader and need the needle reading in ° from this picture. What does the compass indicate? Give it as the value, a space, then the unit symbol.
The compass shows 75 °
